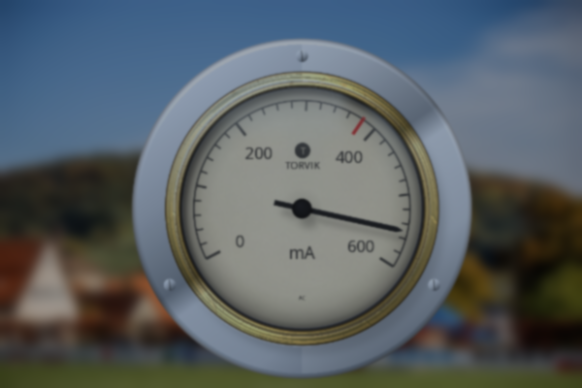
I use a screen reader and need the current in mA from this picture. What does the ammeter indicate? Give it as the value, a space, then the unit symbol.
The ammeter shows 550 mA
